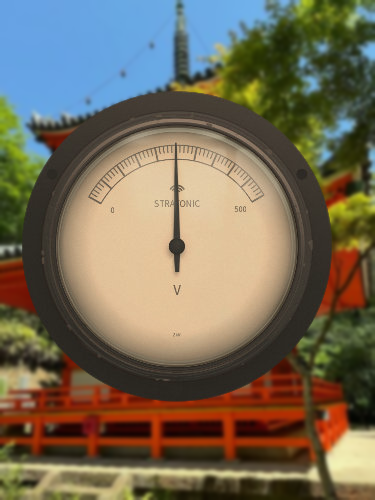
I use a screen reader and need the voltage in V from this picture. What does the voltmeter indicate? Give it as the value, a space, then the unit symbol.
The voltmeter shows 250 V
